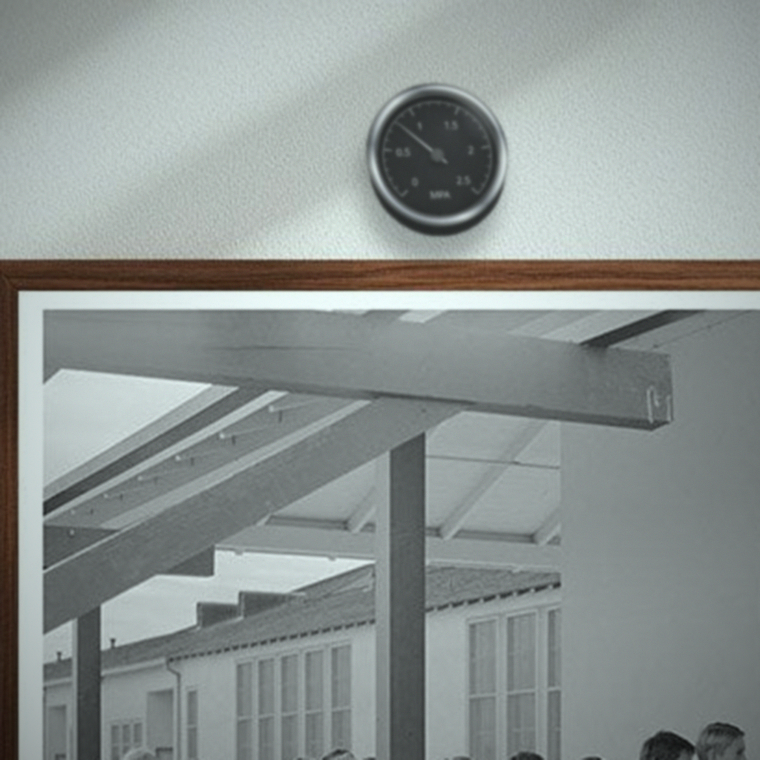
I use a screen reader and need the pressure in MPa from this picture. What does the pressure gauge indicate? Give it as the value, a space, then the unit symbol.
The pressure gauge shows 0.8 MPa
